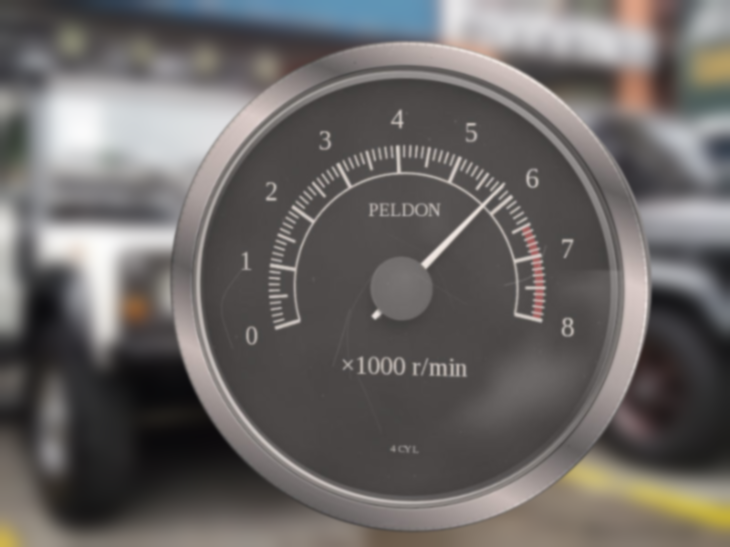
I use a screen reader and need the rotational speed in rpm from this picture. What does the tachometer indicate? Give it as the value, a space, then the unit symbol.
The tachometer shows 5800 rpm
